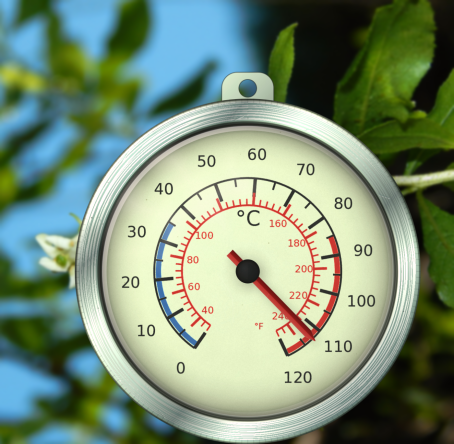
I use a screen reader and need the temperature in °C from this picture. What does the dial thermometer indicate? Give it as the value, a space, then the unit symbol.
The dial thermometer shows 112.5 °C
